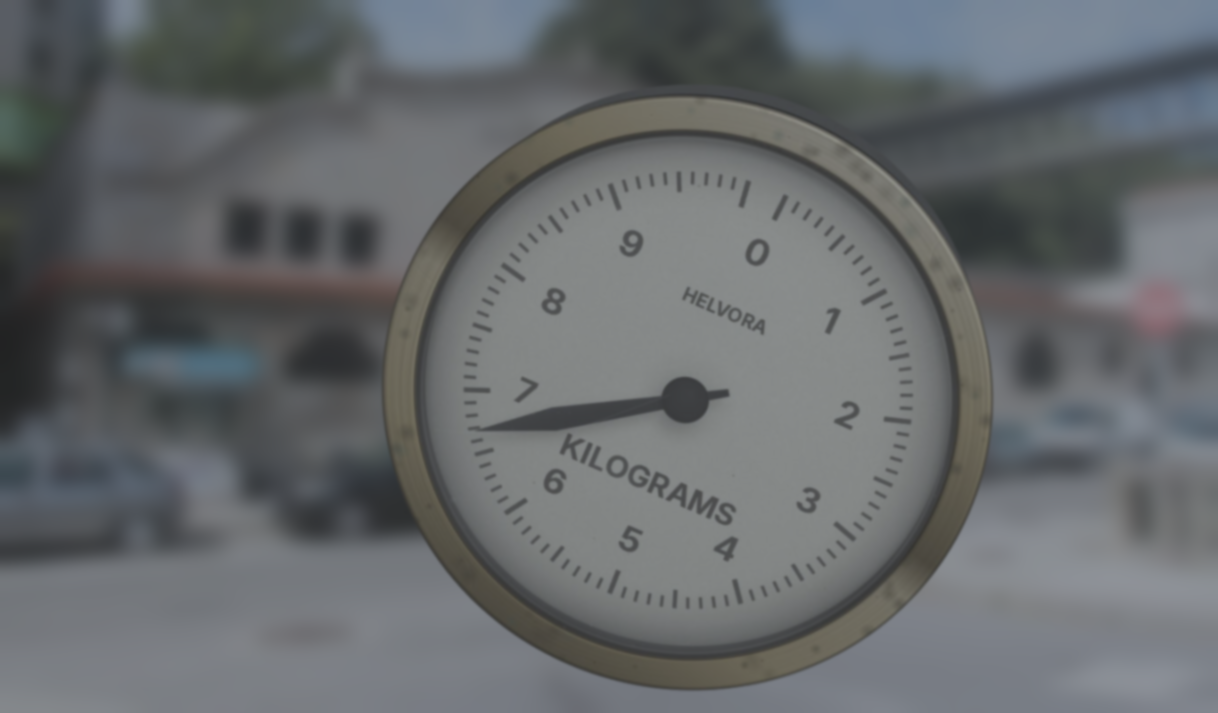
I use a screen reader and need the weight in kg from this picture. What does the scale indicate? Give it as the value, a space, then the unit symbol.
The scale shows 6.7 kg
